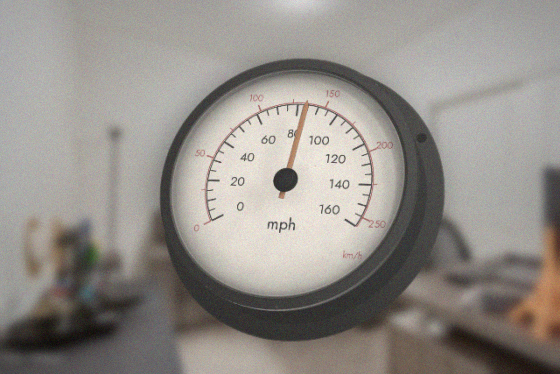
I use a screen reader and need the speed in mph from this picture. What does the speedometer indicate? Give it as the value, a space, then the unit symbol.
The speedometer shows 85 mph
